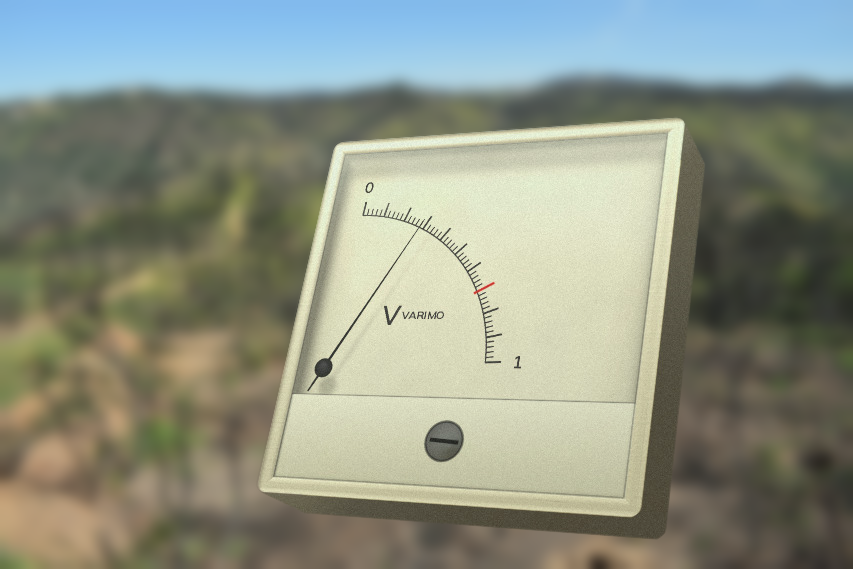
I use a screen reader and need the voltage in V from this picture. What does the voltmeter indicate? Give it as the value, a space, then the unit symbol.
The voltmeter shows 0.3 V
